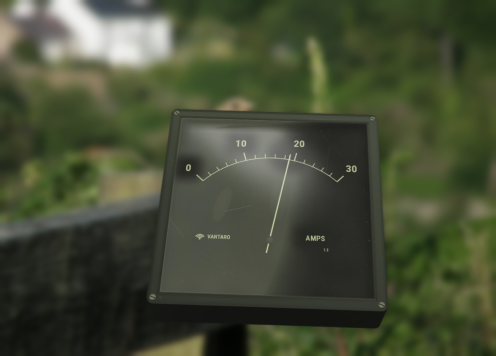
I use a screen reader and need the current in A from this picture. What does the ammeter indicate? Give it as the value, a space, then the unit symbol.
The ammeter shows 19 A
